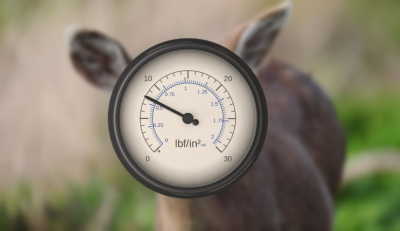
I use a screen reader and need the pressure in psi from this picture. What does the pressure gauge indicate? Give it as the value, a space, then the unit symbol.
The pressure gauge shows 8 psi
